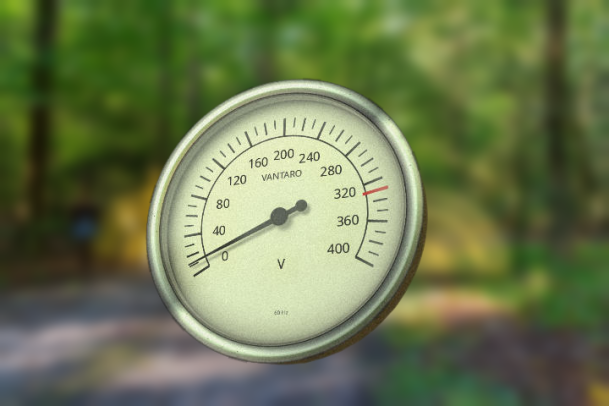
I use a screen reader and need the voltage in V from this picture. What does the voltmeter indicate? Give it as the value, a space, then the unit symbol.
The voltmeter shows 10 V
